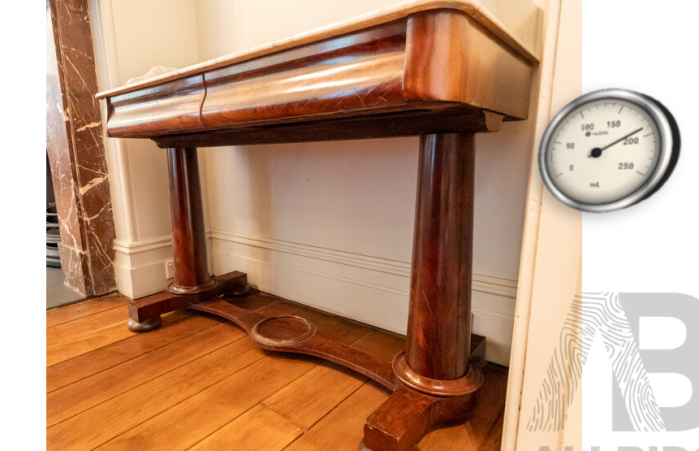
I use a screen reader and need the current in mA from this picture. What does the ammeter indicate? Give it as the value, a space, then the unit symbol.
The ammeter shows 190 mA
